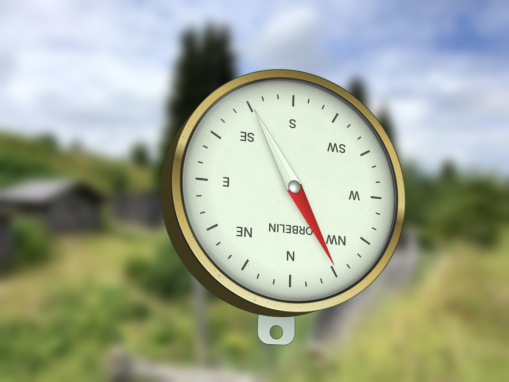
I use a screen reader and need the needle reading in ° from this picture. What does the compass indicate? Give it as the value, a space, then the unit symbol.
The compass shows 330 °
